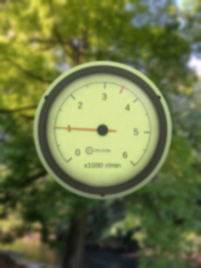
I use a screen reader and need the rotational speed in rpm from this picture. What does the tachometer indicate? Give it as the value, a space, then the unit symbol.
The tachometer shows 1000 rpm
